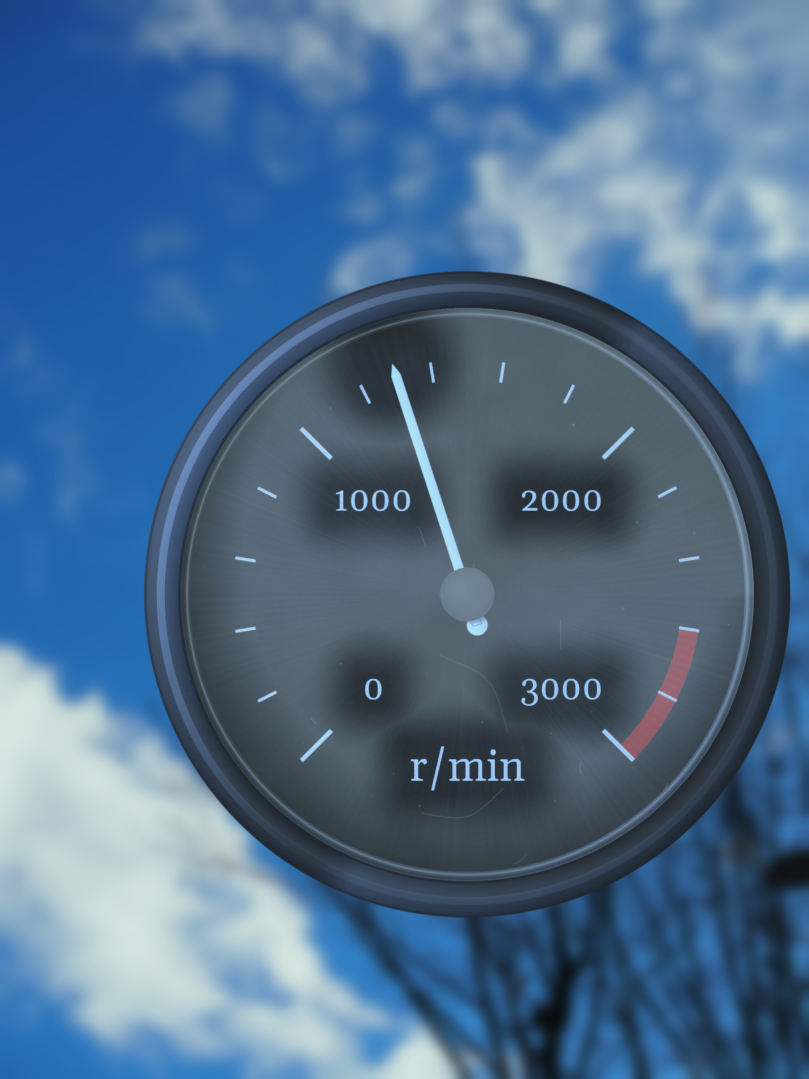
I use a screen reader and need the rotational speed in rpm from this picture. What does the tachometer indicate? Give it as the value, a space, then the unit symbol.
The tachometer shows 1300 rpm
